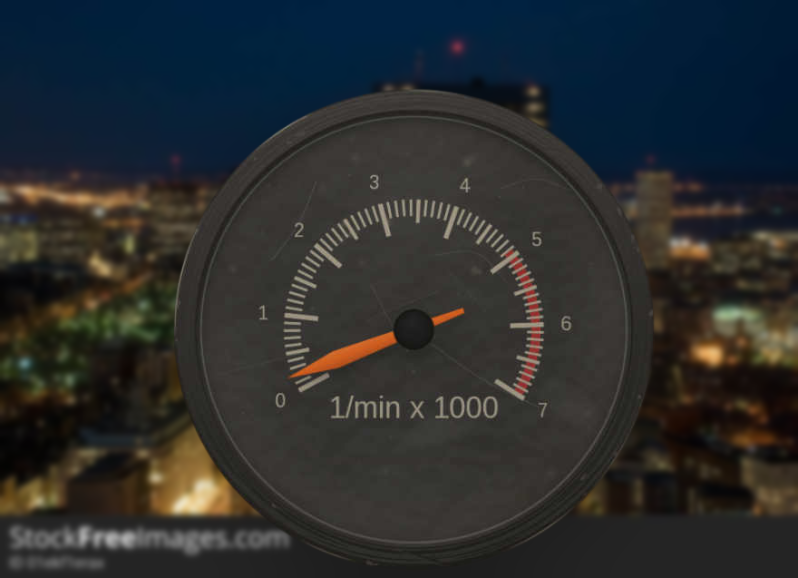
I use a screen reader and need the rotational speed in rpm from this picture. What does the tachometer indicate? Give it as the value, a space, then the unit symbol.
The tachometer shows 200 rpm
